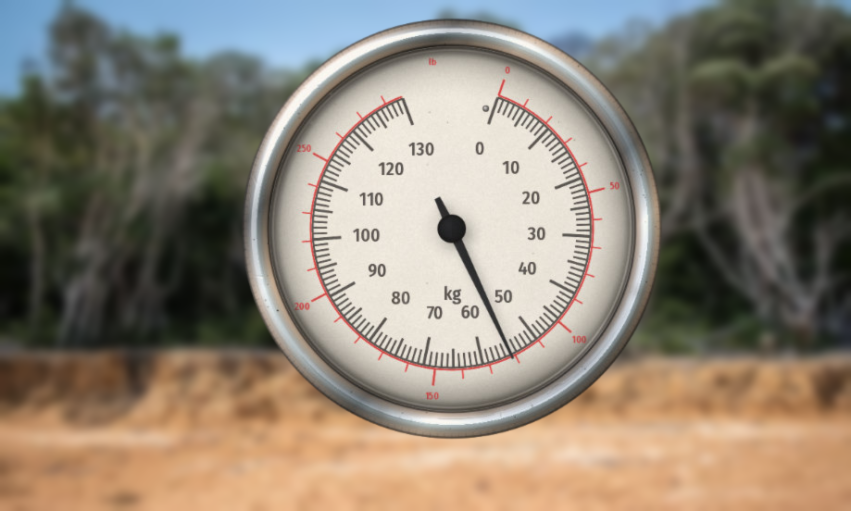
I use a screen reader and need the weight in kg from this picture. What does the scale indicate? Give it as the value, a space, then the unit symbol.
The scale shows 55 kg
